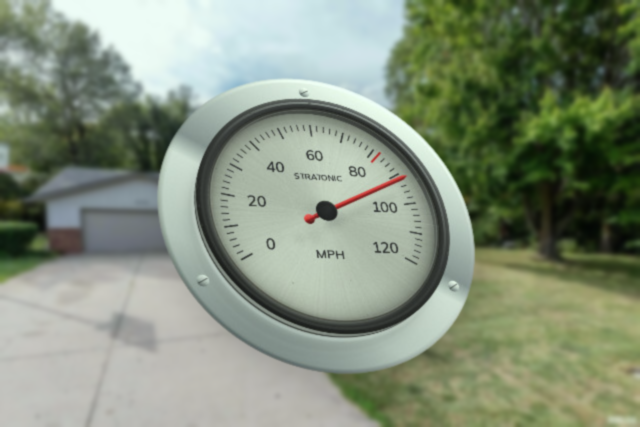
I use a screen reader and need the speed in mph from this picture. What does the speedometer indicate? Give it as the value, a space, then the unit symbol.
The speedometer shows 92 mph
